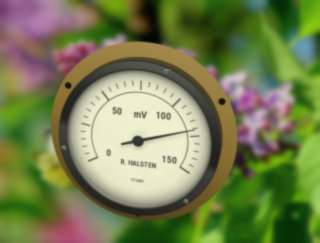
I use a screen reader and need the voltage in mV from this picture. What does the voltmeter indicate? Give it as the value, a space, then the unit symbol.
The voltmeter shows 120 mV
